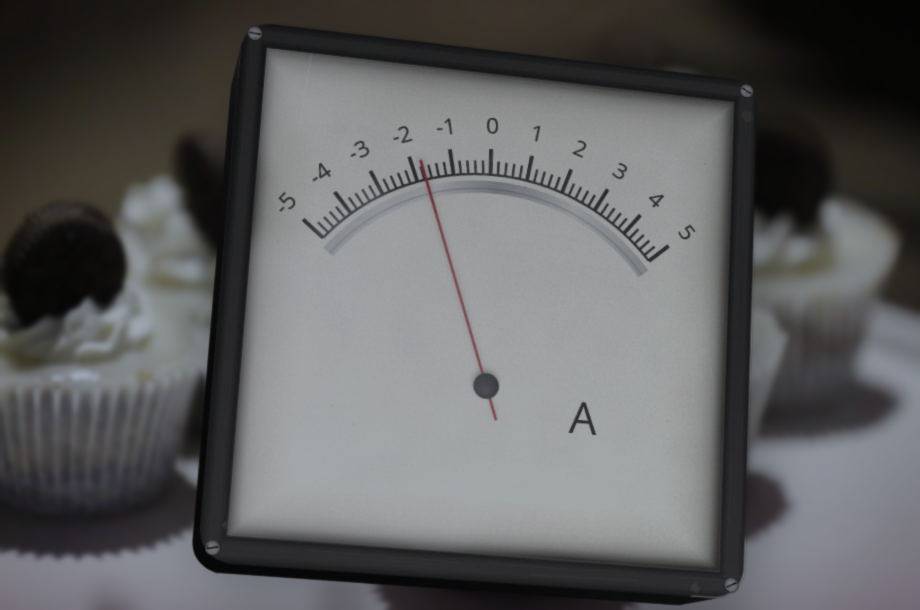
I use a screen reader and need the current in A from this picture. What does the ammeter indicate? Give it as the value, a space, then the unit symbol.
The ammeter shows -1.8 A
